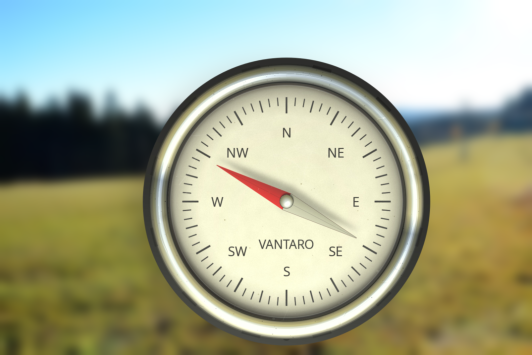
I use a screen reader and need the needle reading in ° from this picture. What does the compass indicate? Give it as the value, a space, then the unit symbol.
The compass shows 297.5 °
